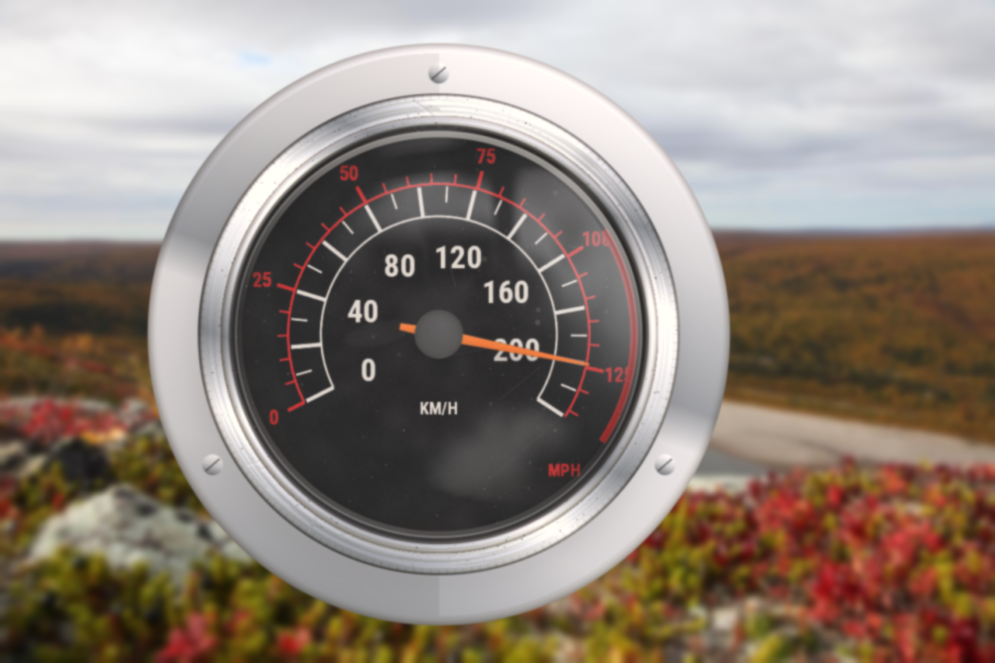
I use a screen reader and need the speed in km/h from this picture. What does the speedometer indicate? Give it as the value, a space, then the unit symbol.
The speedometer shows 200 km/h
